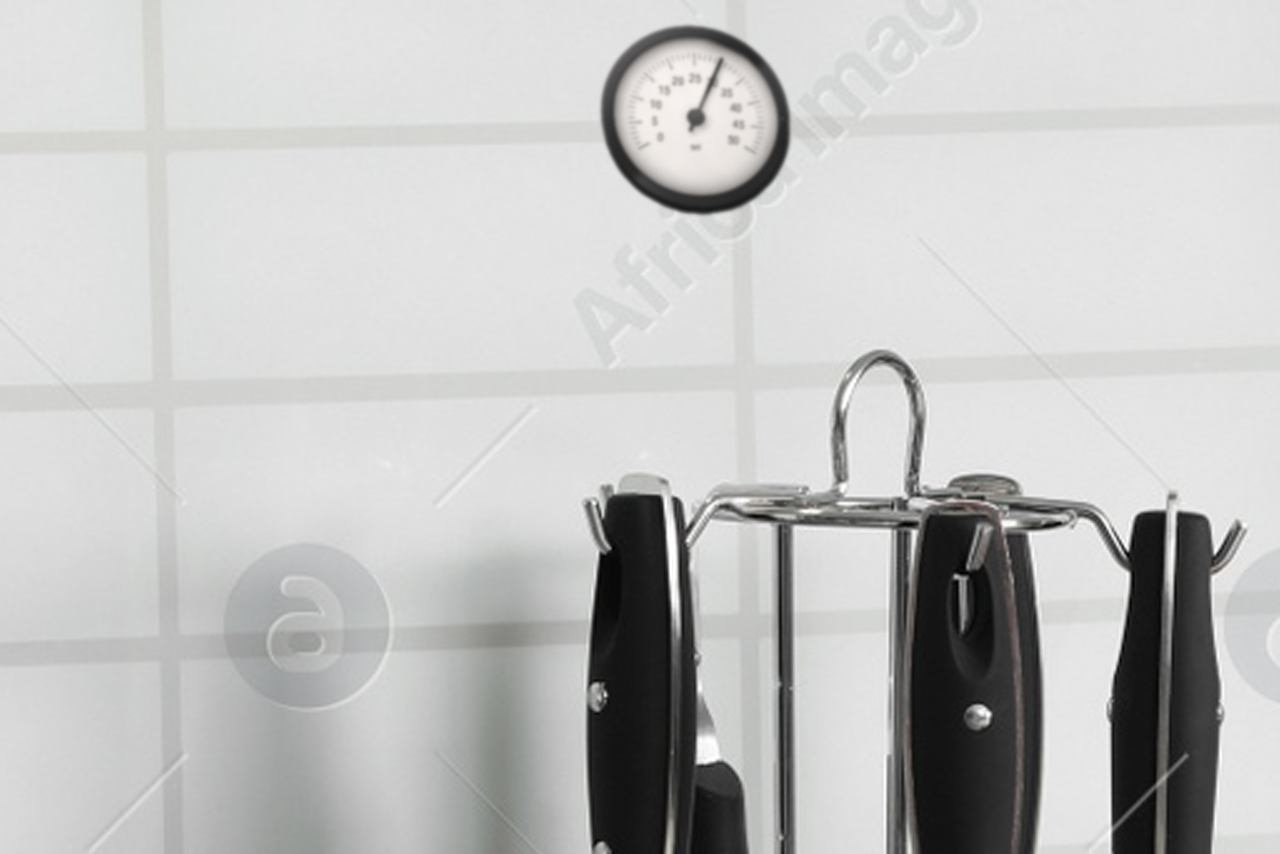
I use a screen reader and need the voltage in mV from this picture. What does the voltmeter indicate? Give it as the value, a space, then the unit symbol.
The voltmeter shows 30 mV
